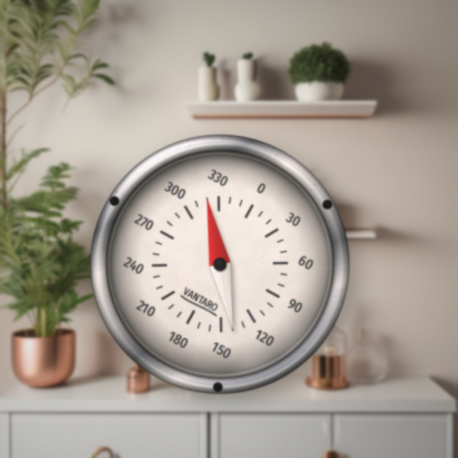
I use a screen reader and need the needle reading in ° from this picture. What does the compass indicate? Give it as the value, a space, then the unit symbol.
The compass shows 320 °
